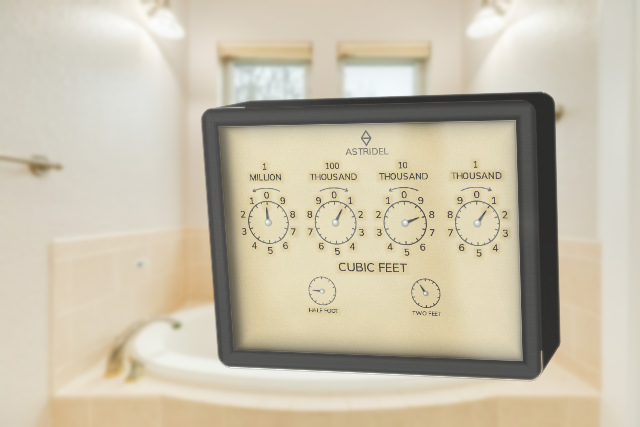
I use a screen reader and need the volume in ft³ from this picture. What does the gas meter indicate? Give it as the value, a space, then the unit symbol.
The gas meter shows 8100 ft³
